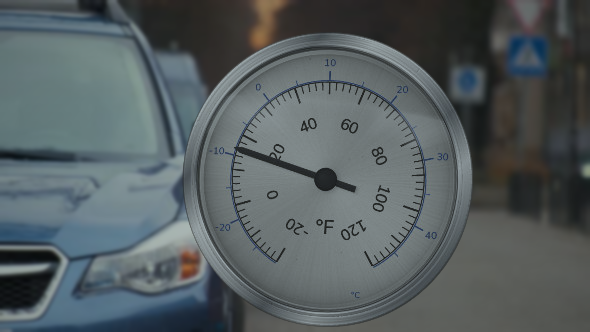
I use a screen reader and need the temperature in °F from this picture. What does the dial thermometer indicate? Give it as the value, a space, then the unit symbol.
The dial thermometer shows 16 °F
